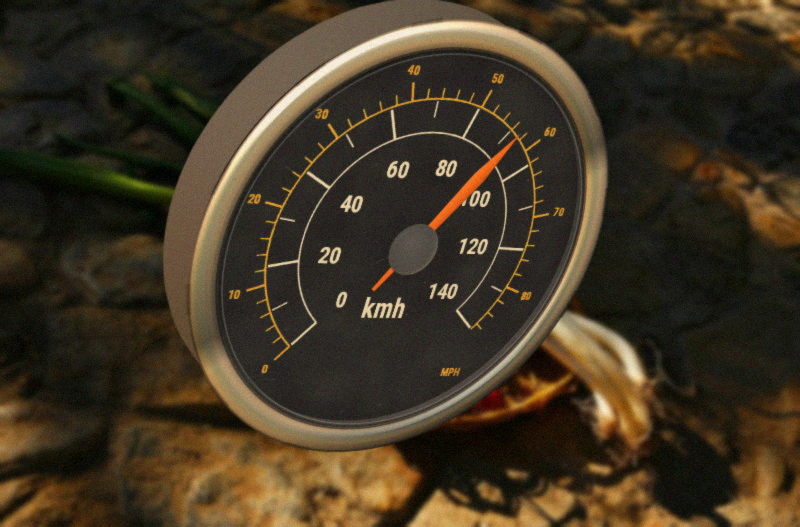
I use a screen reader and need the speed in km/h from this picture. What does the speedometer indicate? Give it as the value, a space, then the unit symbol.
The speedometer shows 90 km/h
